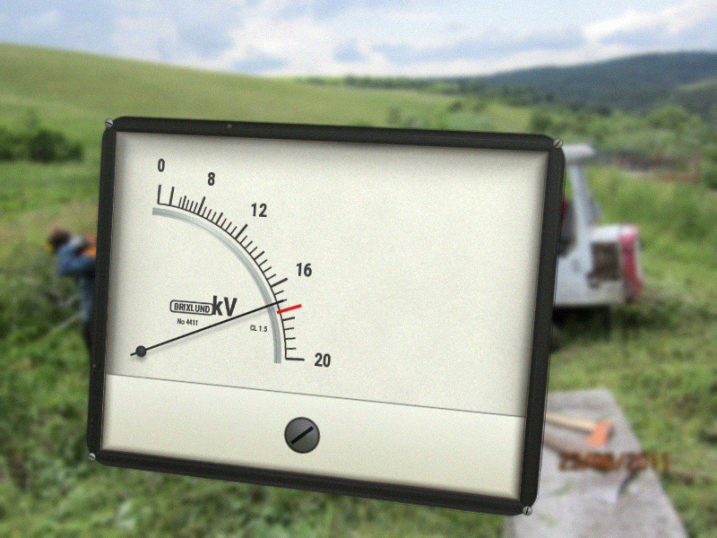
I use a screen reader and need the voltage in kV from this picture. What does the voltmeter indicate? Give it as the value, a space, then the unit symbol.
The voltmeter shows 17 kV
